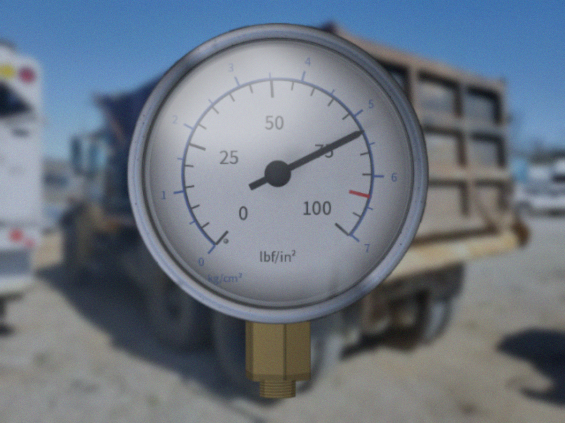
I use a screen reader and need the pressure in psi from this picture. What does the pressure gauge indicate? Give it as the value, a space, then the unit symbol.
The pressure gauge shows 75 psi
